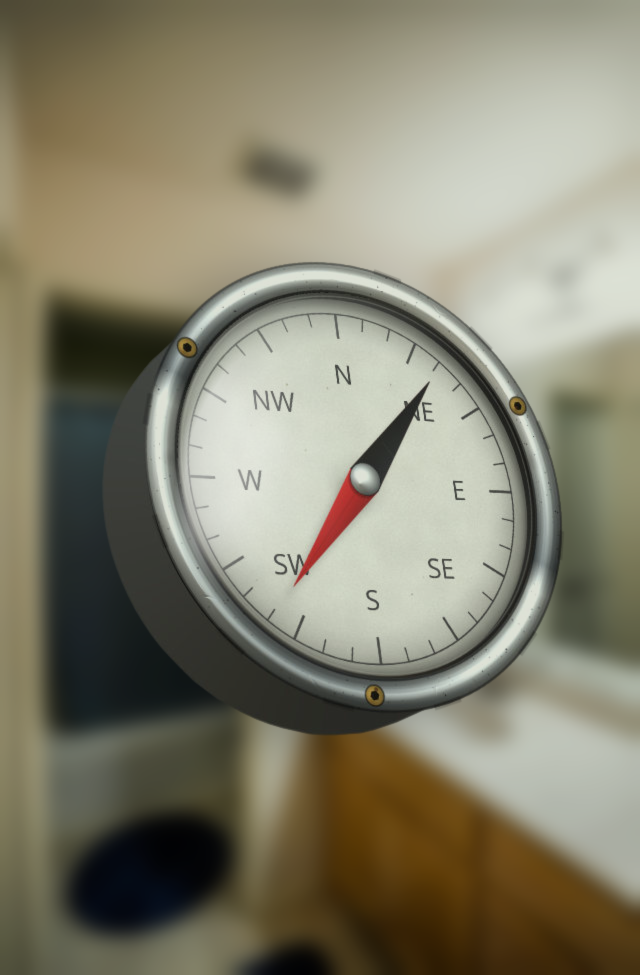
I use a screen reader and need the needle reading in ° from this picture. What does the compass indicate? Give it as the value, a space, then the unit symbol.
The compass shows 220 °
